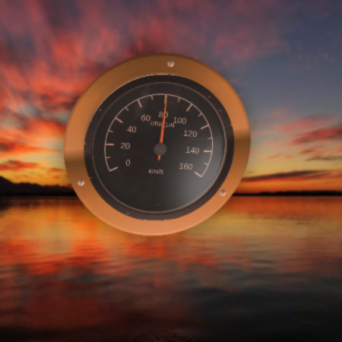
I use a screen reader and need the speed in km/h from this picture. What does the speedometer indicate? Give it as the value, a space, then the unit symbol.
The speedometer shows 80 km/h
